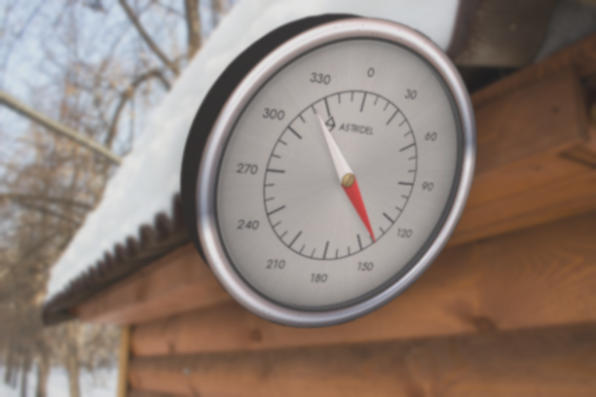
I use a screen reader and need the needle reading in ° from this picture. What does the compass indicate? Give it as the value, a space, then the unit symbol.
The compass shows 140 °
